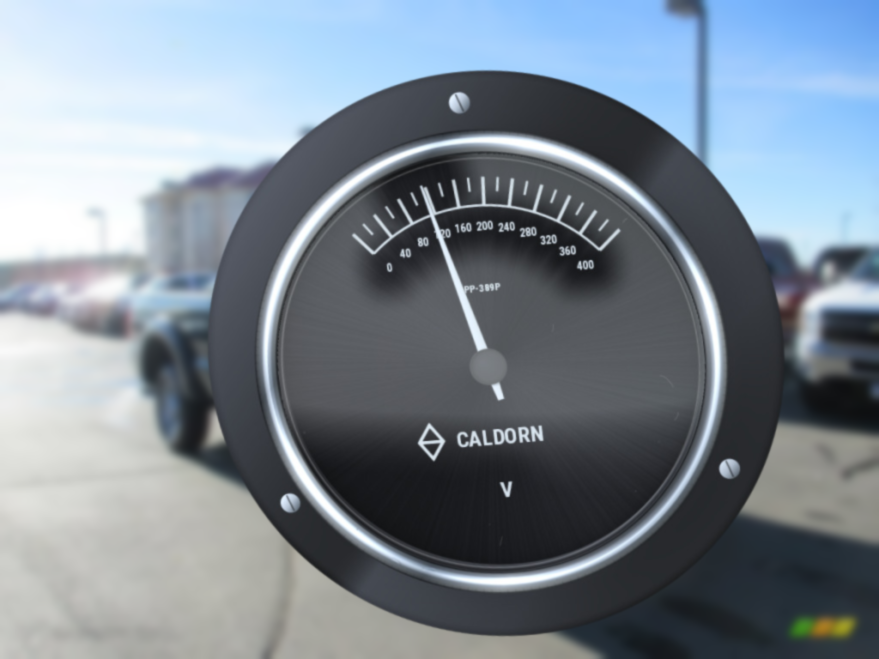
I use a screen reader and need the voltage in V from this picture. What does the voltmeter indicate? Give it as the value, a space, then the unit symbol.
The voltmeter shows 120 V
